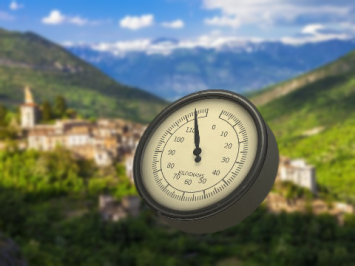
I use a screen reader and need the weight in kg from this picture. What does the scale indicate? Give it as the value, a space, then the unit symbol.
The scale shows 115 kg
